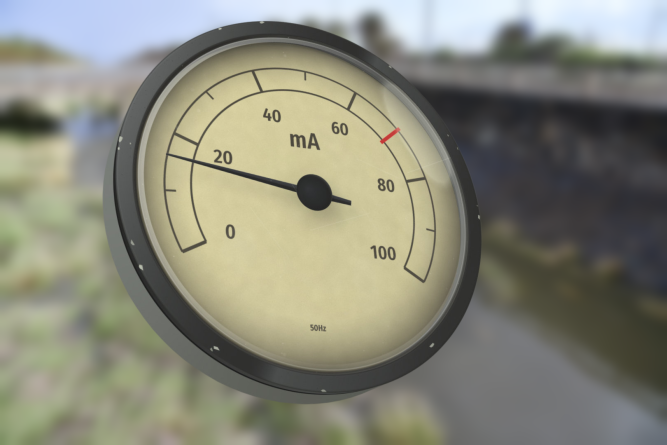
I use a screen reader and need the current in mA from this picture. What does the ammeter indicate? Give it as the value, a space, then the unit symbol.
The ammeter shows 15 mA
